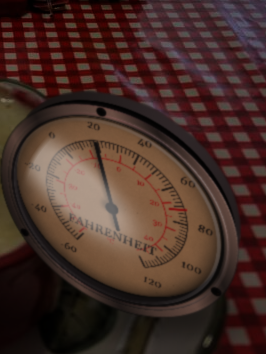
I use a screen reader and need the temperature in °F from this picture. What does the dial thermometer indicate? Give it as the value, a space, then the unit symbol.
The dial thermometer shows 20 °F
